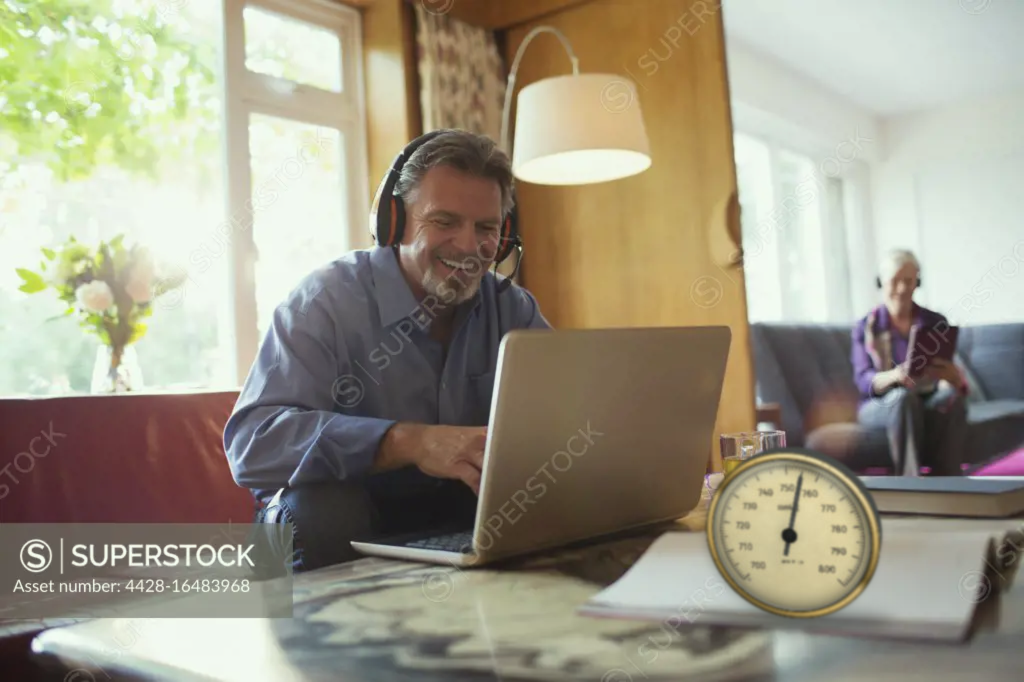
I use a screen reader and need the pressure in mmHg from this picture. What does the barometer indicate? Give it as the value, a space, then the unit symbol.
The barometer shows 755 mmHg
